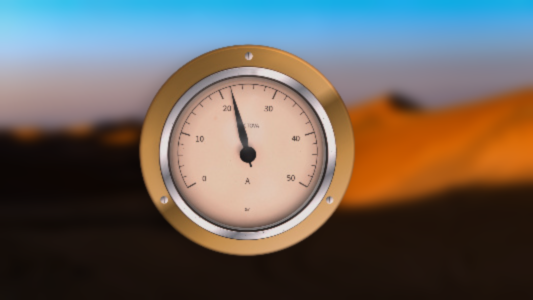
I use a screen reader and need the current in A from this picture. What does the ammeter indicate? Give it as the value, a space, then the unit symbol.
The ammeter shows 22 A
